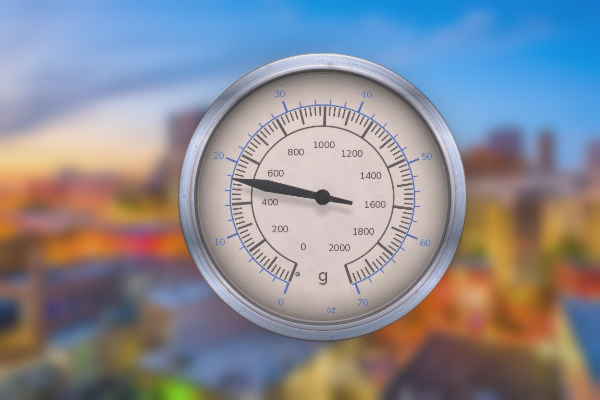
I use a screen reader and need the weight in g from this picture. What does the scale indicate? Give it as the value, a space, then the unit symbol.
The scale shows 500 g
